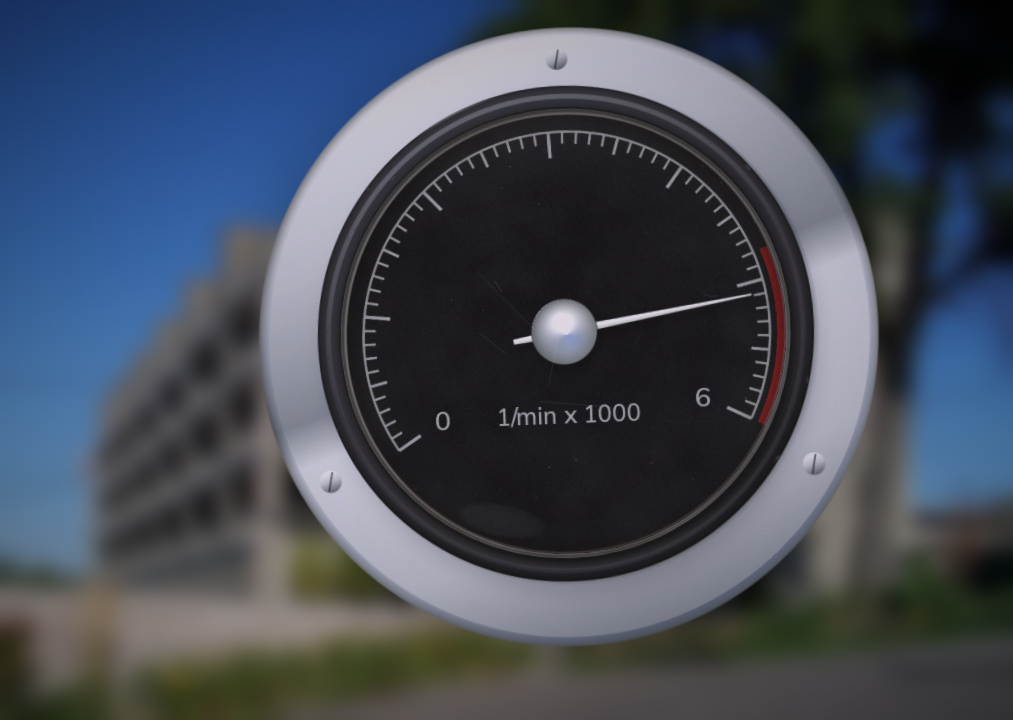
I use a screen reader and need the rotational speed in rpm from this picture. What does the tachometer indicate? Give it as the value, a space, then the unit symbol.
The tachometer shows 5100 rpm
